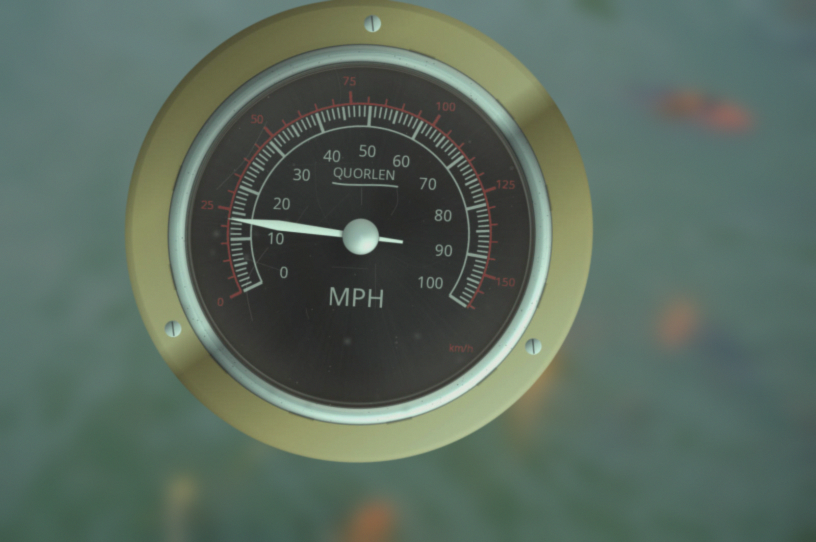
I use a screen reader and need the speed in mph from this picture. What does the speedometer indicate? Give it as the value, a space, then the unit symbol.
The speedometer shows 14 mph
